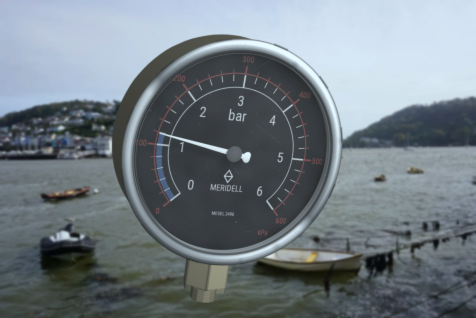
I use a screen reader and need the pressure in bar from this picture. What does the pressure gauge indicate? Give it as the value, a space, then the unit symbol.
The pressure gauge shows 1.2 bar
